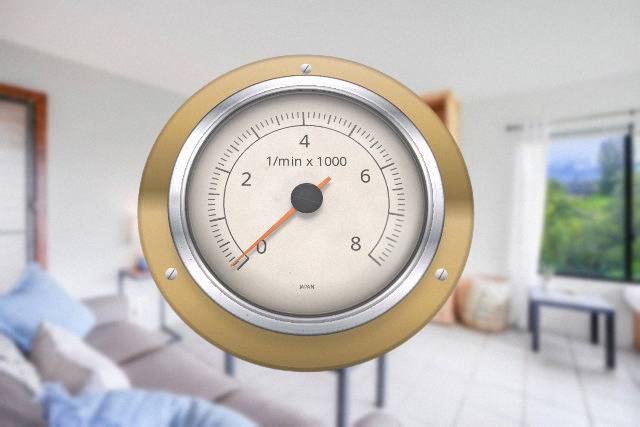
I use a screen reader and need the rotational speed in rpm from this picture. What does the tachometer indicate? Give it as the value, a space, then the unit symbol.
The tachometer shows 100 rpm
